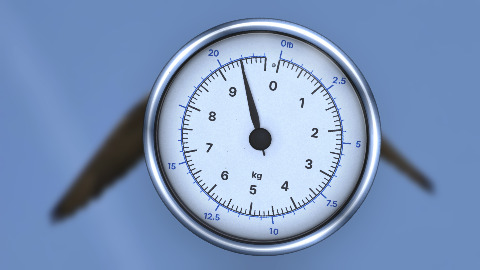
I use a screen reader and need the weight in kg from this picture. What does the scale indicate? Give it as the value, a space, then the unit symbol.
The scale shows 9.5 kg
